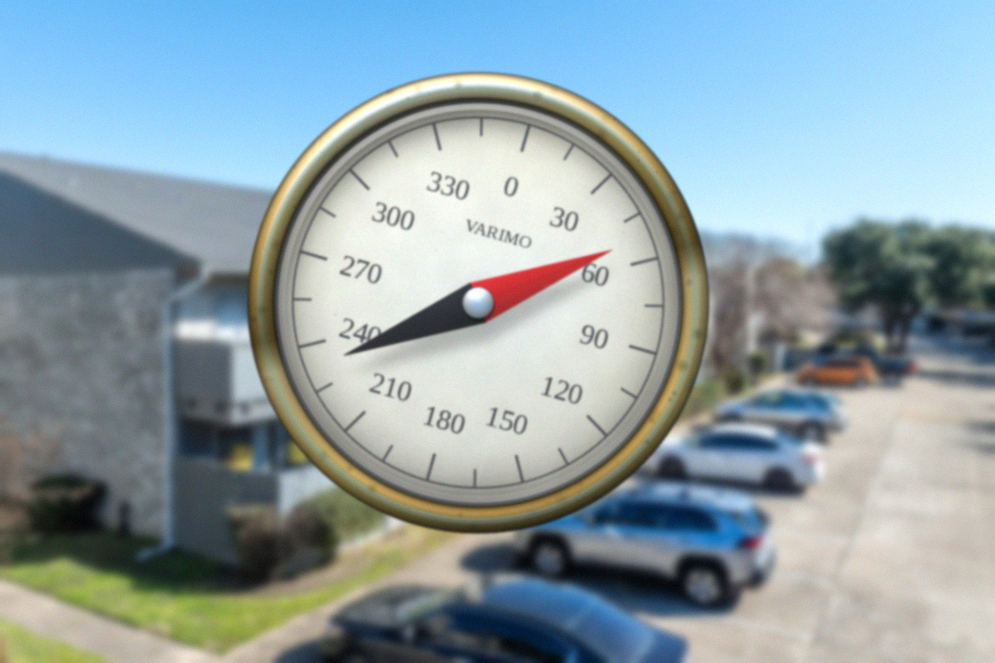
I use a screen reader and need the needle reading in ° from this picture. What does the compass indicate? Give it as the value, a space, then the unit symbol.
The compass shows 52.5 °
